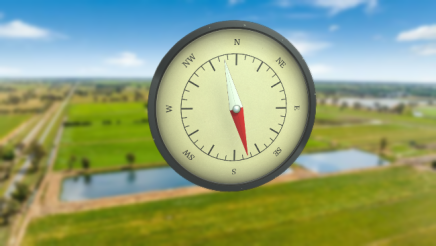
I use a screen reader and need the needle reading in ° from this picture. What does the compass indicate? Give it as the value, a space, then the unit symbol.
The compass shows 165 °
